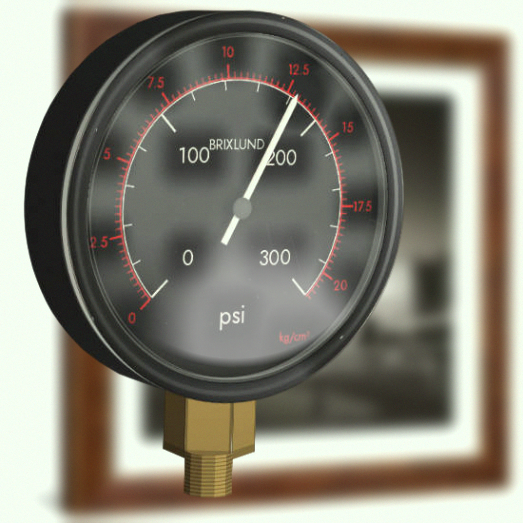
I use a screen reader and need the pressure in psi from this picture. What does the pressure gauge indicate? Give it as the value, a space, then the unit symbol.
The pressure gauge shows 180 psi
